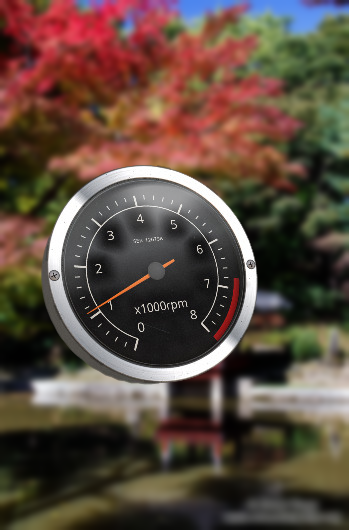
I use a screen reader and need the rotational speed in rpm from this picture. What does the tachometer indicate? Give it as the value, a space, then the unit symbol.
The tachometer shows 1100 rpm
